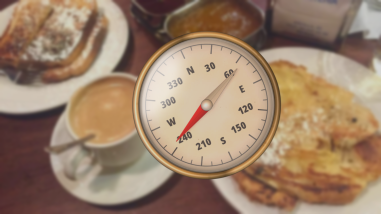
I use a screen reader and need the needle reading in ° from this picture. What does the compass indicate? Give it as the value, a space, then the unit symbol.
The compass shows 245 °
